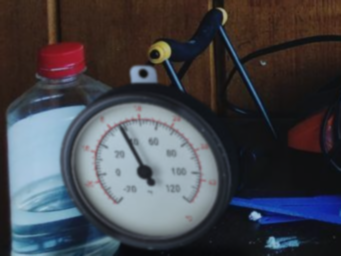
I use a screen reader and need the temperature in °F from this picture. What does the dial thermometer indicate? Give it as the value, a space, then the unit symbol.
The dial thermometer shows 40 °F
